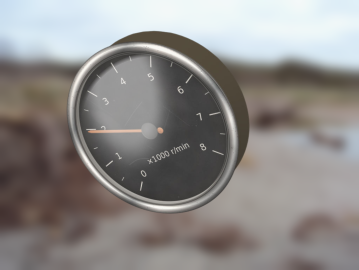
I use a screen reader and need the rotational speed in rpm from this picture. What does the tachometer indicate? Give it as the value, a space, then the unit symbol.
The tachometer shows 2000 rpm
